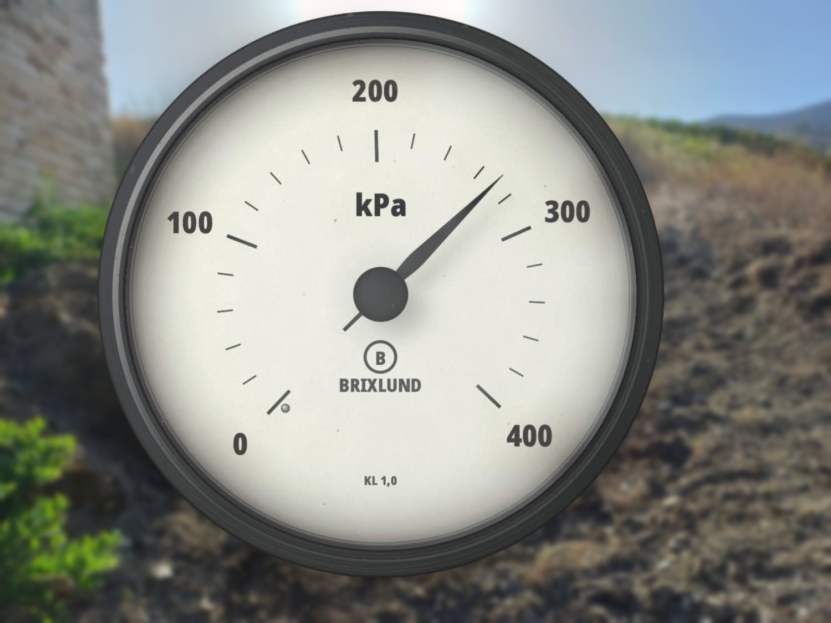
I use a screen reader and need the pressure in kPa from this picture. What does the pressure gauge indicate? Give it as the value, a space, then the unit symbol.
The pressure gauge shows 270 kPa
